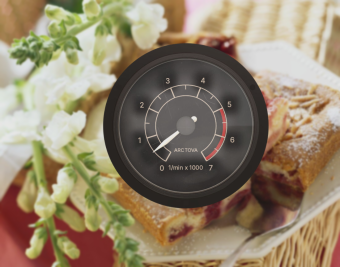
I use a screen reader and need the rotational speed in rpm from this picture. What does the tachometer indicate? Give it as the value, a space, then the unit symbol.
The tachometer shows 500 rpm
